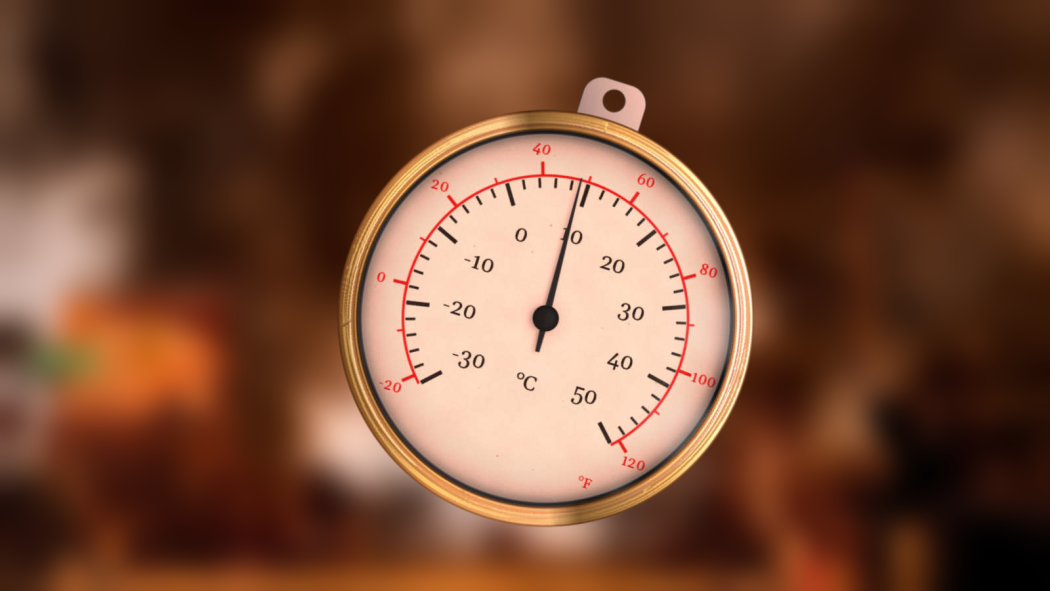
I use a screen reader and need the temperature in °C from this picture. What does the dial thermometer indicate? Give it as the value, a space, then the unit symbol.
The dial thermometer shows 9 °C
